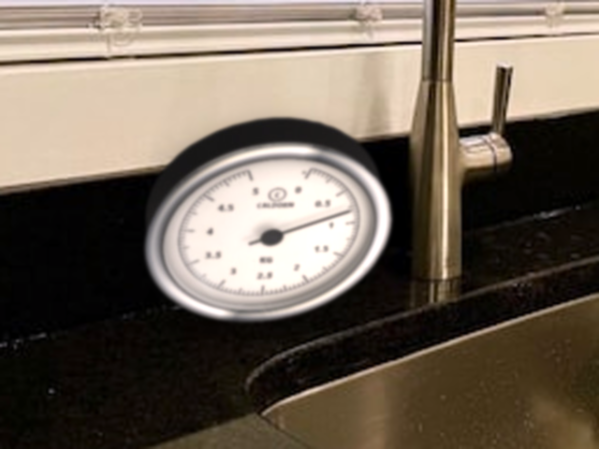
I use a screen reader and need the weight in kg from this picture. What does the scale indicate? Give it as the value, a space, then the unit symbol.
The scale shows 0.75 kg
